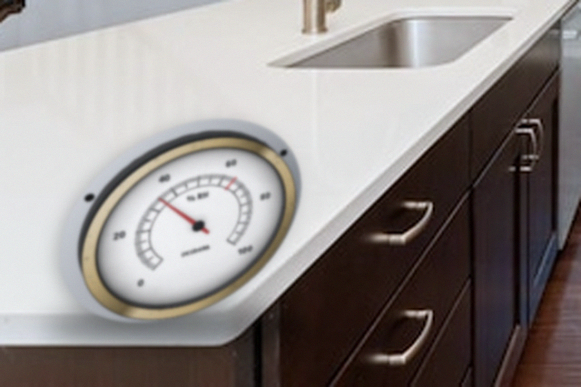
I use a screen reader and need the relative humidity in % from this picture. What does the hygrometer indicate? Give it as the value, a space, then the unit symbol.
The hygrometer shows 35 %
